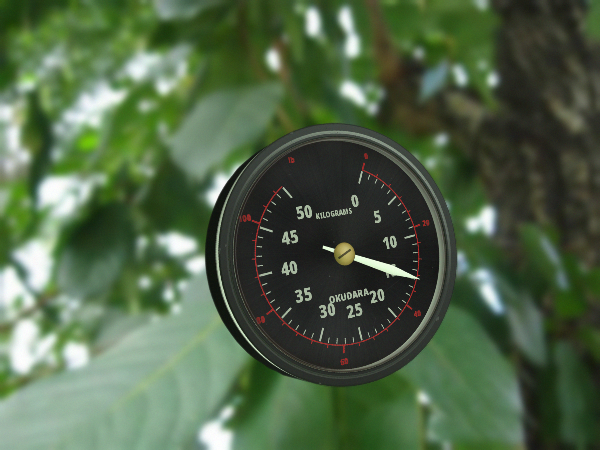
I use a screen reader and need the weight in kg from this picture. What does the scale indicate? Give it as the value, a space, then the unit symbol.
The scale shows 15 kg
